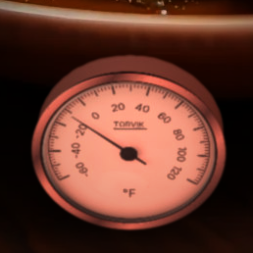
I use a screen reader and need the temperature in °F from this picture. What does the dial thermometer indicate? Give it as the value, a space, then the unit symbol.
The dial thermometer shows -10 °F
